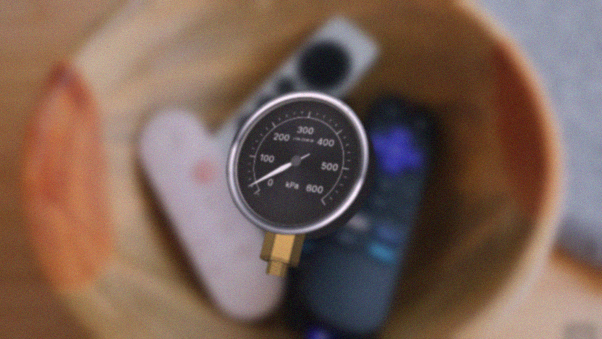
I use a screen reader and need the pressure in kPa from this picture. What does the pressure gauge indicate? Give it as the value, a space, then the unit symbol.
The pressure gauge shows 20 kPa
